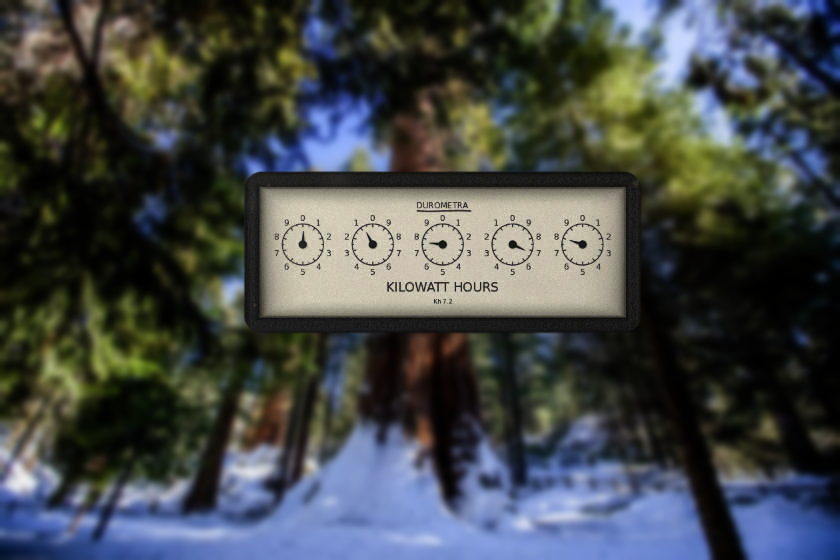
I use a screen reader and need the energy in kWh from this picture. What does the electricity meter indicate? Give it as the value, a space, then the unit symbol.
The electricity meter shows 768 kWh
